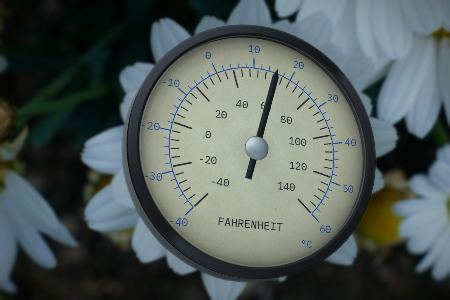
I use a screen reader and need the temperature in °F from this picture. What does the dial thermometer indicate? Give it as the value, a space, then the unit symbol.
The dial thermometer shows 60 °F
